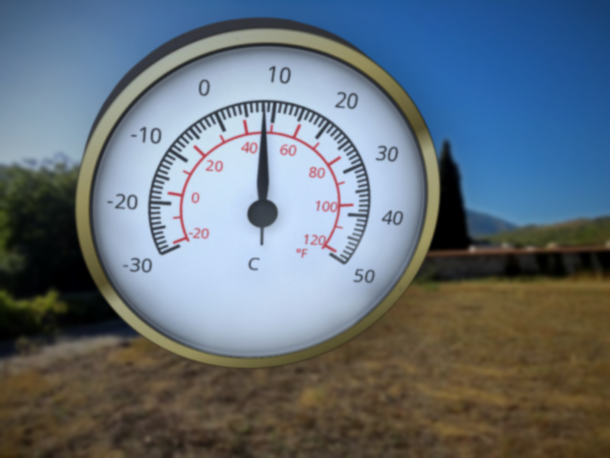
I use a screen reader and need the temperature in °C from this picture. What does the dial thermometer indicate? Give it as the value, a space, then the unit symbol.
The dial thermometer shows 8 °C
